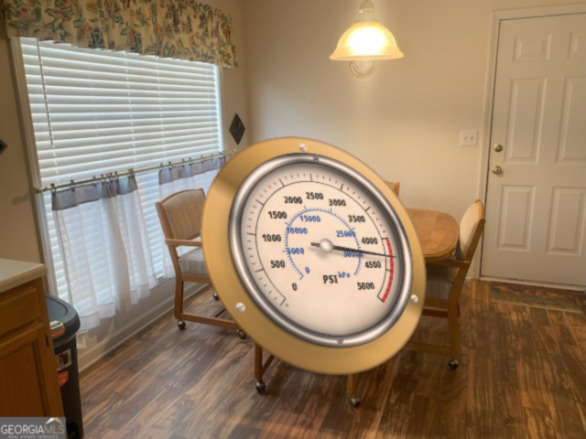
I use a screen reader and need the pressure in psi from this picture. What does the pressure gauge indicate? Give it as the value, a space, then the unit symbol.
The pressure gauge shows 4300 psi
